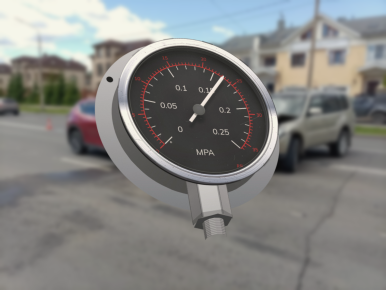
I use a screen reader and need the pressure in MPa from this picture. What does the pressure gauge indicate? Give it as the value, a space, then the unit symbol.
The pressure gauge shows 0.16 MPa
